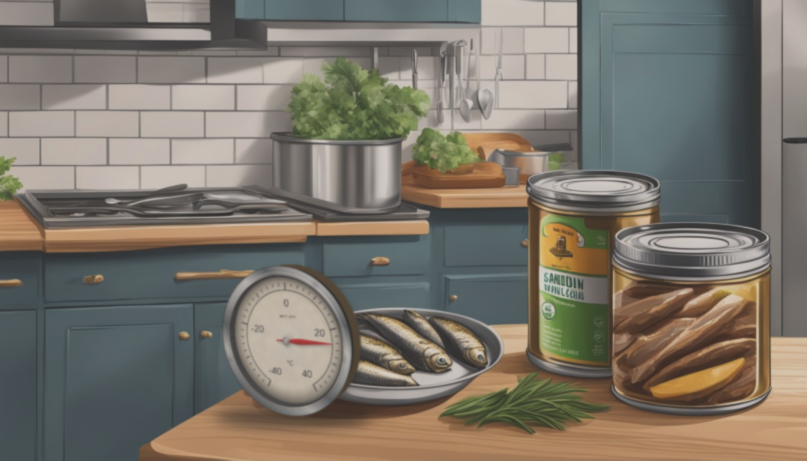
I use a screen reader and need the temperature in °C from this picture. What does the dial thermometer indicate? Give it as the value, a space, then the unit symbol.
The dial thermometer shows 24 °C
